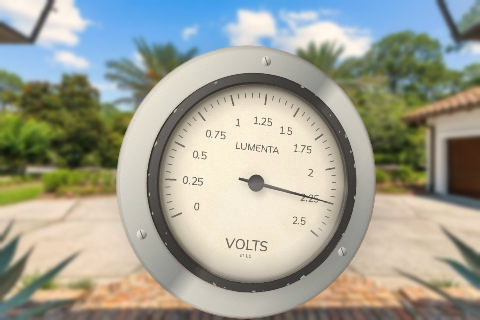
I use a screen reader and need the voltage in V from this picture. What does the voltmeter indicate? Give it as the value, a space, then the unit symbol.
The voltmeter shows 2.25 V
